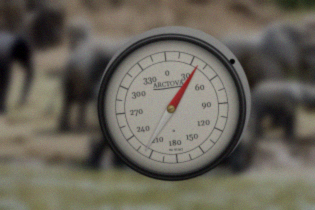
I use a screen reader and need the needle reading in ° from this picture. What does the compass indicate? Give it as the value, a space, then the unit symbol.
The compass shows 37.5 °
